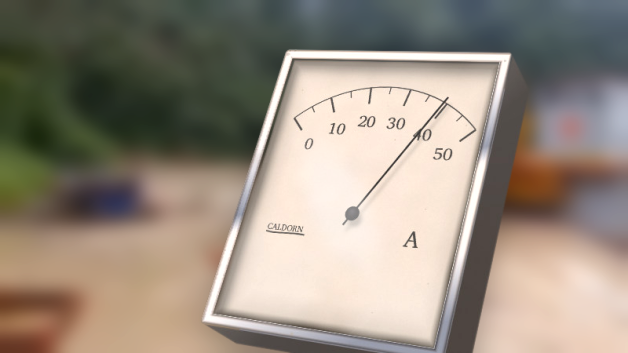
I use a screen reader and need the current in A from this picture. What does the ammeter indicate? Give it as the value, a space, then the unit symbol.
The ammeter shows 40 A
